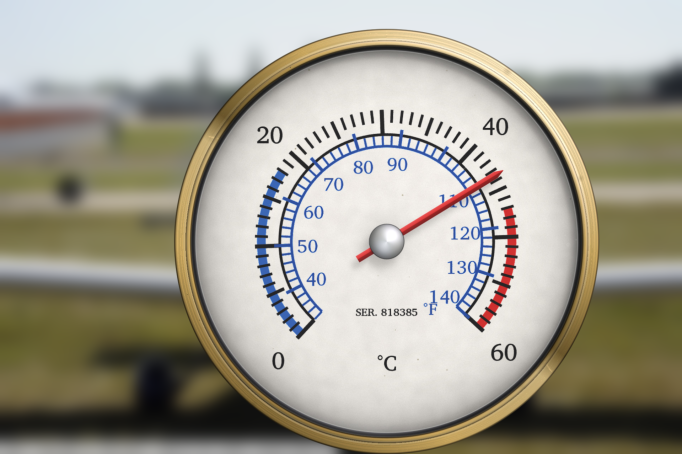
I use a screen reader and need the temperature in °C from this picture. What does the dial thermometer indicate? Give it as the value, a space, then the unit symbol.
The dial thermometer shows 43.5 °C
